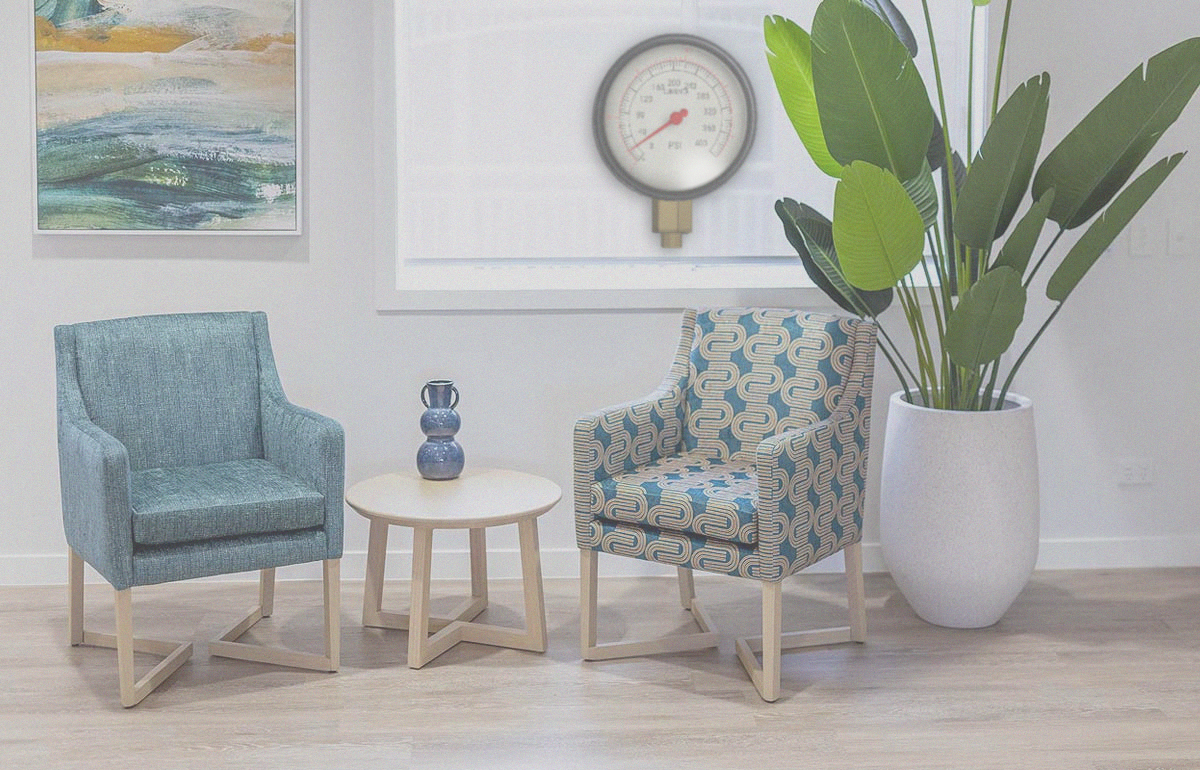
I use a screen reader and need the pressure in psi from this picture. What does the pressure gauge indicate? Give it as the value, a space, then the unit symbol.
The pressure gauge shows 20 psi
